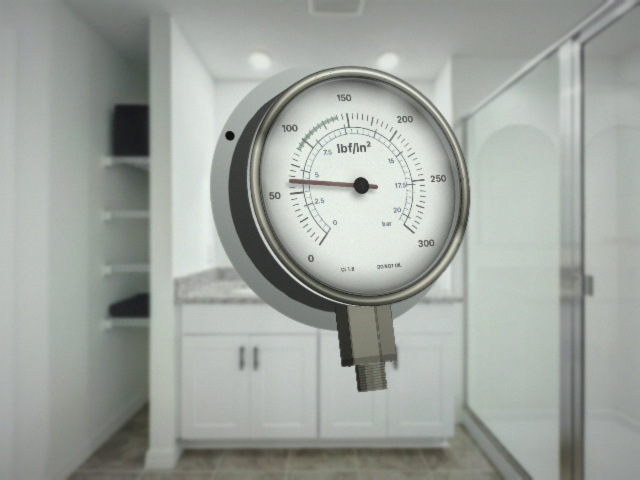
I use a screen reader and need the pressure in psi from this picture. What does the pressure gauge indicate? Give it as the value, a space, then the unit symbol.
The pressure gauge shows 60 psi
